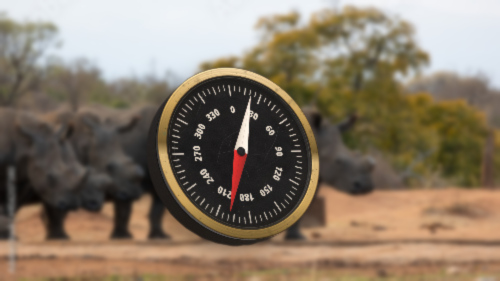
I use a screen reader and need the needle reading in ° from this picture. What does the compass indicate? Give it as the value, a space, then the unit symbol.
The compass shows 200 °
